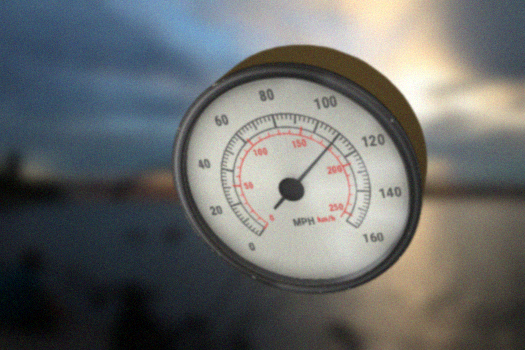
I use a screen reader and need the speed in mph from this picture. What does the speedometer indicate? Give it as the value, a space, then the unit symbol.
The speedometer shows 110 mph
